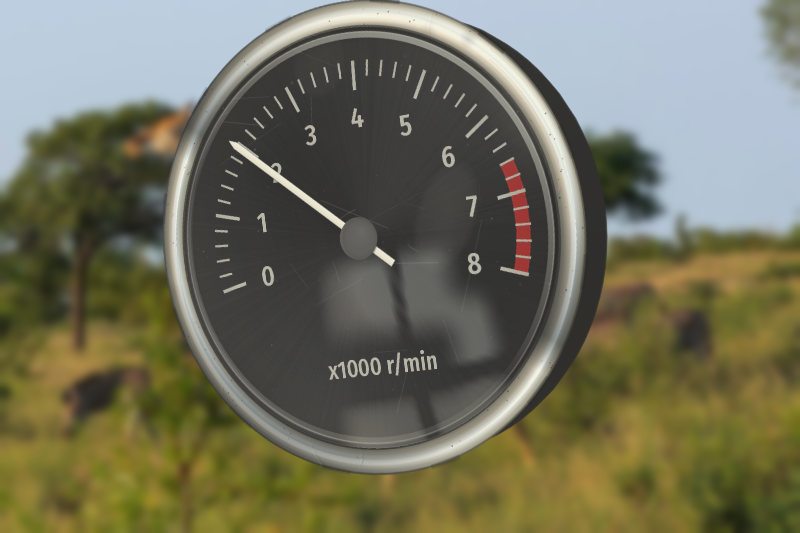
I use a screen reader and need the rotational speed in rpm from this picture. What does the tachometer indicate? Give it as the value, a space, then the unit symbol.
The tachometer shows 2000 rpm
